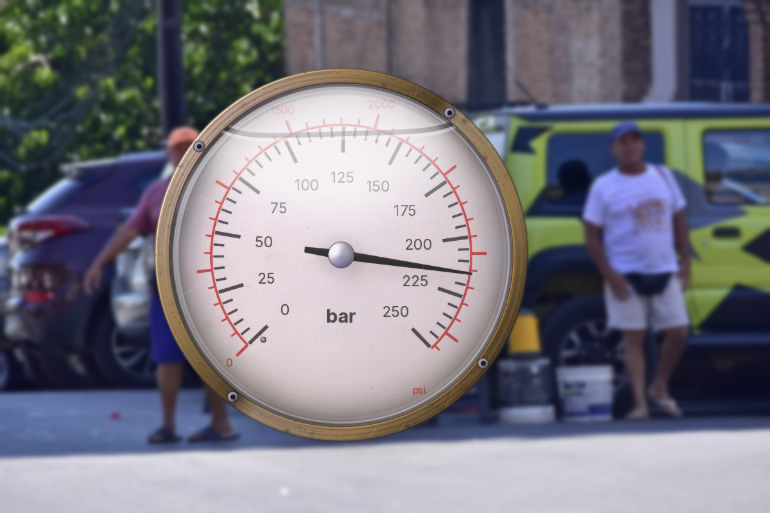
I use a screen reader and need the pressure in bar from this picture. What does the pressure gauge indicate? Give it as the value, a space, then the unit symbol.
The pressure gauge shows 215 bar
